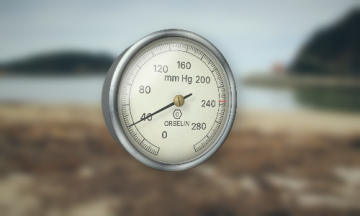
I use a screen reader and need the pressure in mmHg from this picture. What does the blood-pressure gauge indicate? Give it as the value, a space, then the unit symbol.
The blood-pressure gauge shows 40 mmHg
